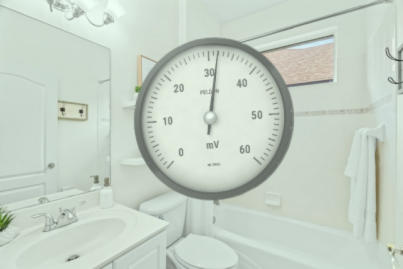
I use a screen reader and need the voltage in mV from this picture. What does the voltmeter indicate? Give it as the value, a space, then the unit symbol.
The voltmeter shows 32 mV
